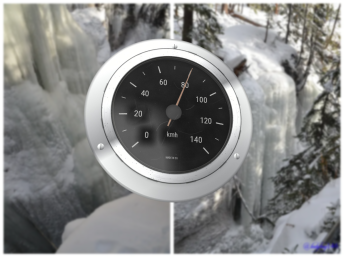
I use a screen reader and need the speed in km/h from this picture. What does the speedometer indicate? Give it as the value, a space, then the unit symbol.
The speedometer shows 80 km/h
